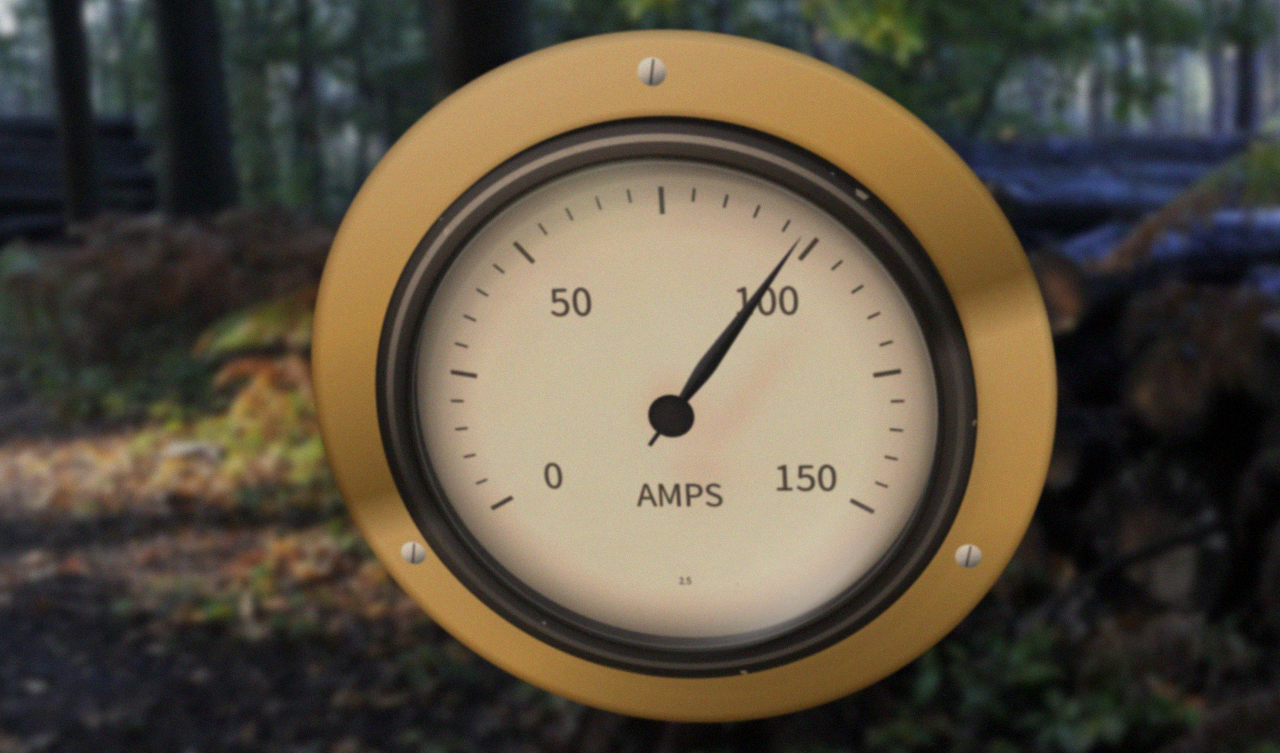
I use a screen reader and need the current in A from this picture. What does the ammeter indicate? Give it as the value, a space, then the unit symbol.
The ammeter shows 97.5 A
